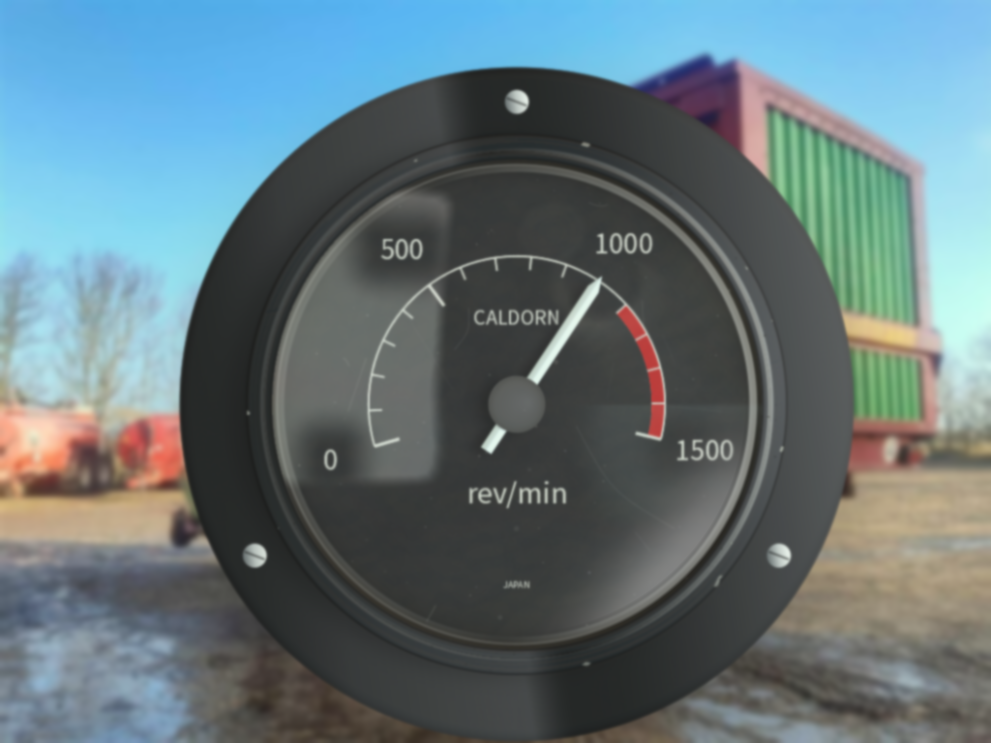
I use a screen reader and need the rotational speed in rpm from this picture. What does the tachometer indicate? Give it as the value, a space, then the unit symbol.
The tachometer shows 1000 rpm
